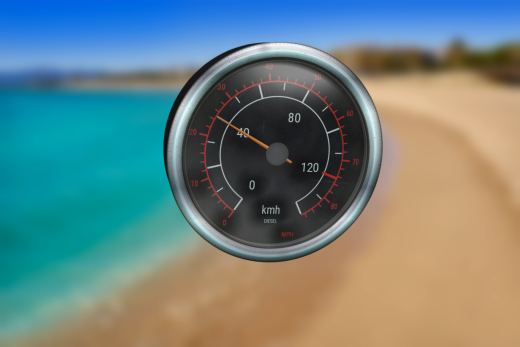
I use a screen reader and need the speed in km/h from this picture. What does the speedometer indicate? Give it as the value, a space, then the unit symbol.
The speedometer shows 40 km/h
